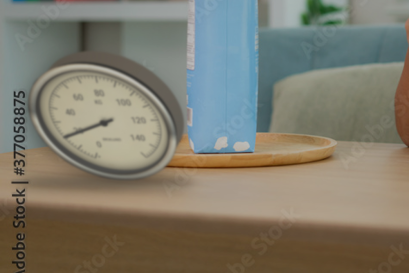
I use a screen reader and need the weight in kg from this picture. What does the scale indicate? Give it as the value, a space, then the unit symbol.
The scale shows 20 kg
